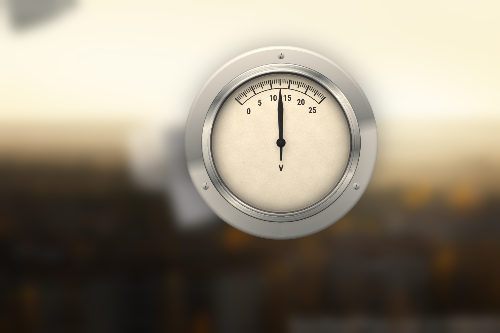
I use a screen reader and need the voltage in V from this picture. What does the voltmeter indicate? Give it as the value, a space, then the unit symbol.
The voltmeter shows 12.5 V
